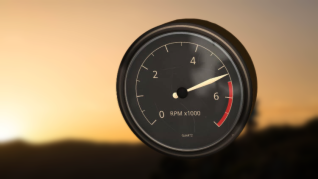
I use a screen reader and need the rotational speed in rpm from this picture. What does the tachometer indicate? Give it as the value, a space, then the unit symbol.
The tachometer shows 5250 rpm
